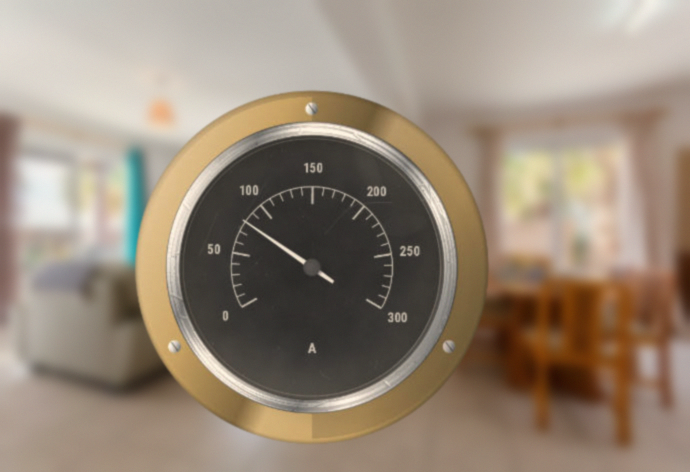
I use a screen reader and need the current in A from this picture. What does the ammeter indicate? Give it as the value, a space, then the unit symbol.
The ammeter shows 80 A
